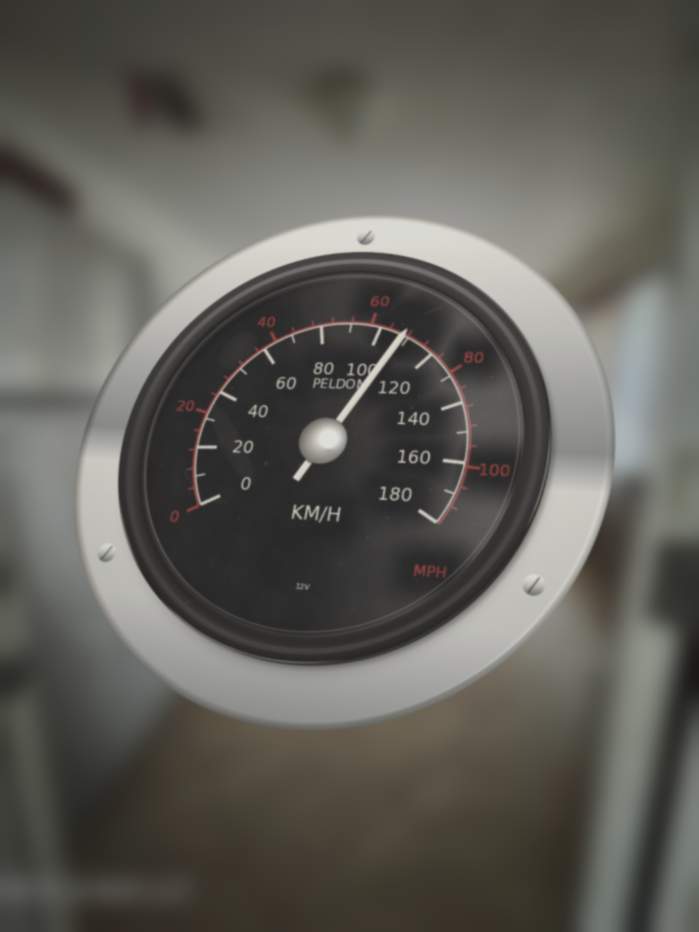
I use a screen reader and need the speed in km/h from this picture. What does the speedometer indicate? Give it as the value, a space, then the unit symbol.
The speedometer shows 110 km/h
